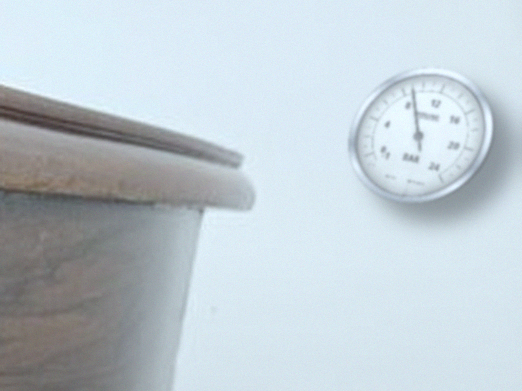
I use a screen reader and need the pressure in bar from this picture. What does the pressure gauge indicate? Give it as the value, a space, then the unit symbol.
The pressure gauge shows 9 bar
